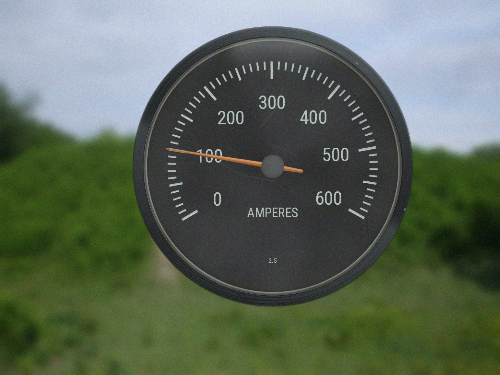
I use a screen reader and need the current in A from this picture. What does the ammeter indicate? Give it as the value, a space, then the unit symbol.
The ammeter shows 100 A
